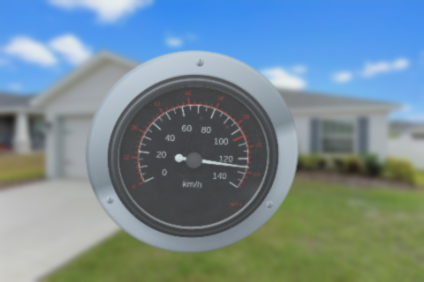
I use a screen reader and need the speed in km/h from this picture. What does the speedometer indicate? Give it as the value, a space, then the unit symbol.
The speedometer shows 125 km/h
